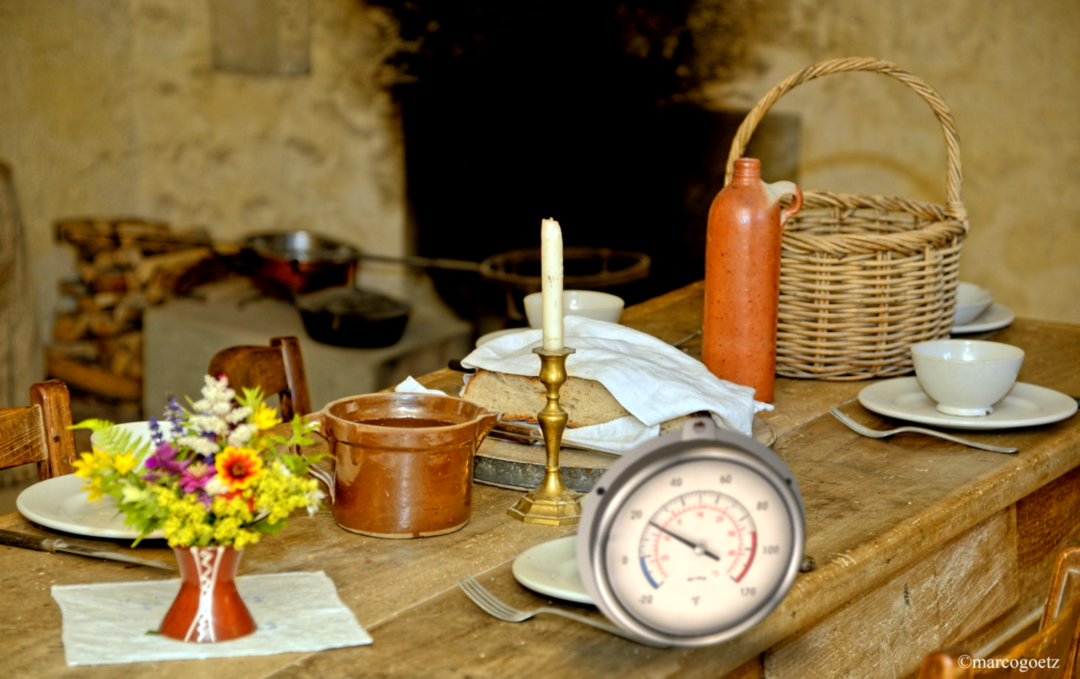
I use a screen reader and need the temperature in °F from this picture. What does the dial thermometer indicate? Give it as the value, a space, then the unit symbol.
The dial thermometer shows 20 °F
